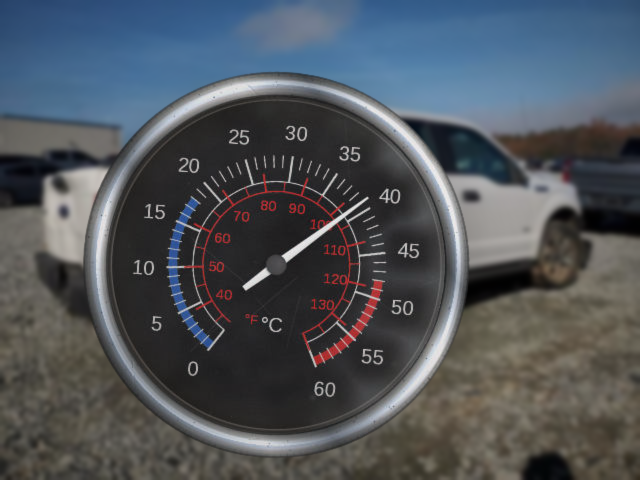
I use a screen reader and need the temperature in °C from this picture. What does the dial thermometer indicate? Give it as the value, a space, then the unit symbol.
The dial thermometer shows 39 °C
